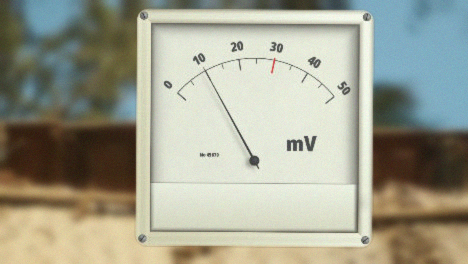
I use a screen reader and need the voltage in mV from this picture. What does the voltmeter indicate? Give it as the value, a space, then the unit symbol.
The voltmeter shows 10 mV
